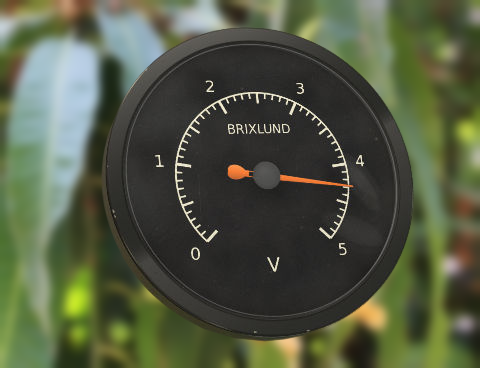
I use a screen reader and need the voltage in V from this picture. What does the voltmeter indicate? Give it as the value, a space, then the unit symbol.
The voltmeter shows 4.3 V
